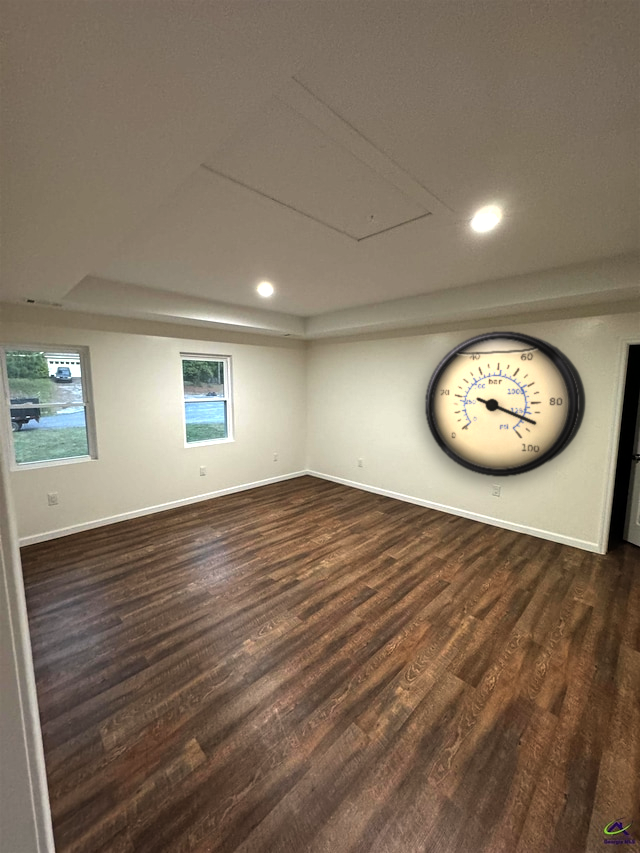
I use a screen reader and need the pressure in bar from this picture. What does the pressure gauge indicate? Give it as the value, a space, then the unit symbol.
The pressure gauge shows 90 bar
